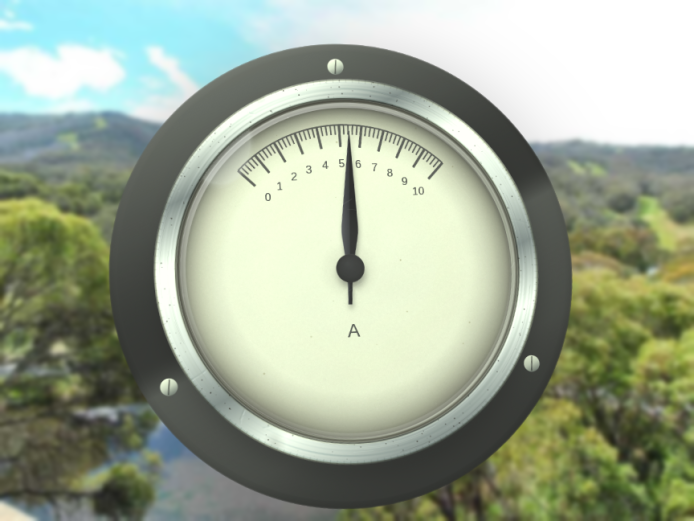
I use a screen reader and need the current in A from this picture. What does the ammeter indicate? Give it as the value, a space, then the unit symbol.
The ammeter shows 5.4 A
